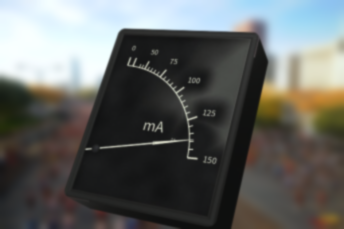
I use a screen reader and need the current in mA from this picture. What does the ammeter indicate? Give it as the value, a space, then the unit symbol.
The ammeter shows 140 mA
